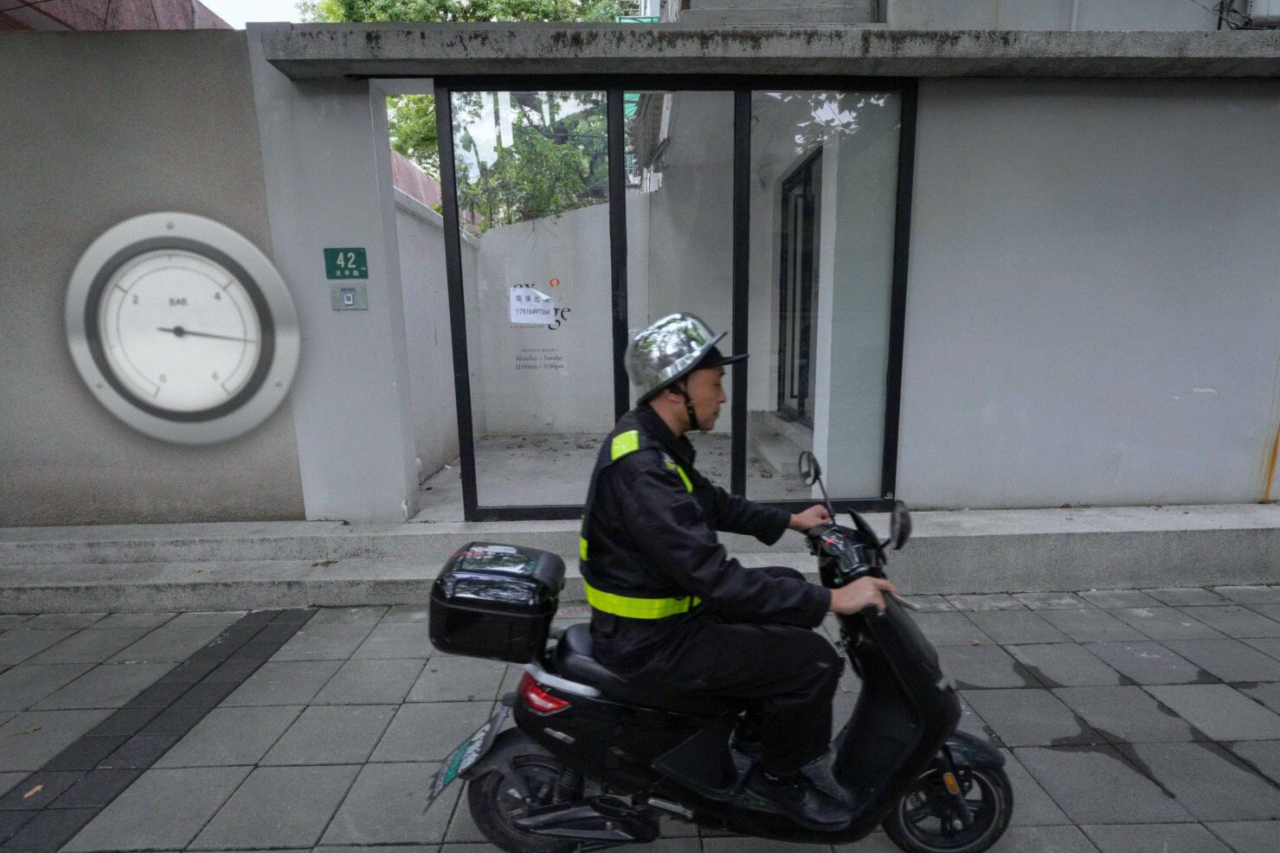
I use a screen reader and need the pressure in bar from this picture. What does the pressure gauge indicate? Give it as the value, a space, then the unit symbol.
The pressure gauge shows 5 bar
